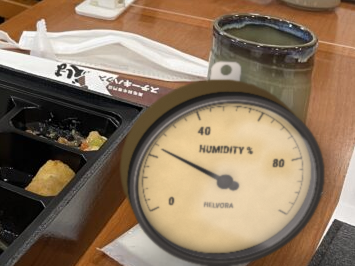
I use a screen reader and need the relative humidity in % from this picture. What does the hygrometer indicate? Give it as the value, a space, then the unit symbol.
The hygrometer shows 24 %
